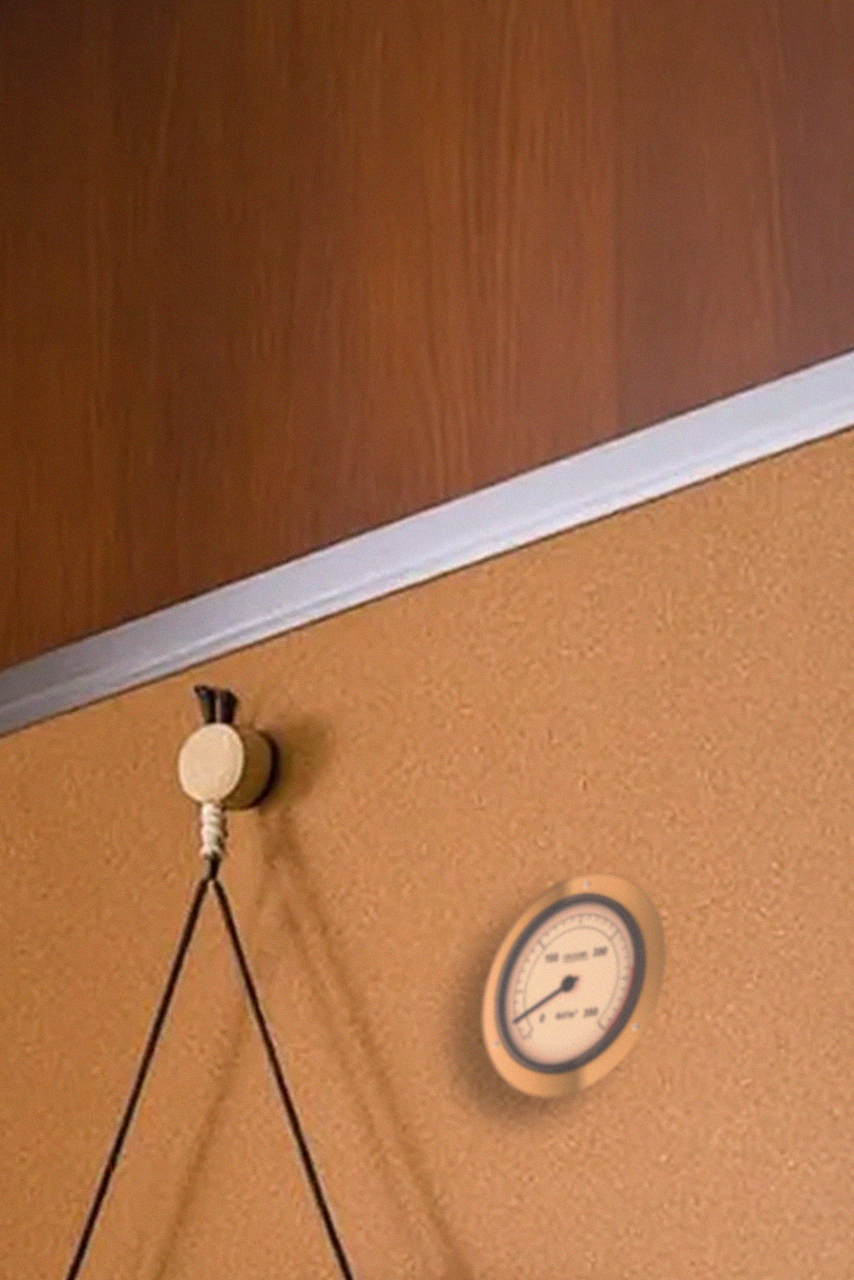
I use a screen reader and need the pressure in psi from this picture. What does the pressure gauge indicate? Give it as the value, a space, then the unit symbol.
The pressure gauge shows 20 psi
